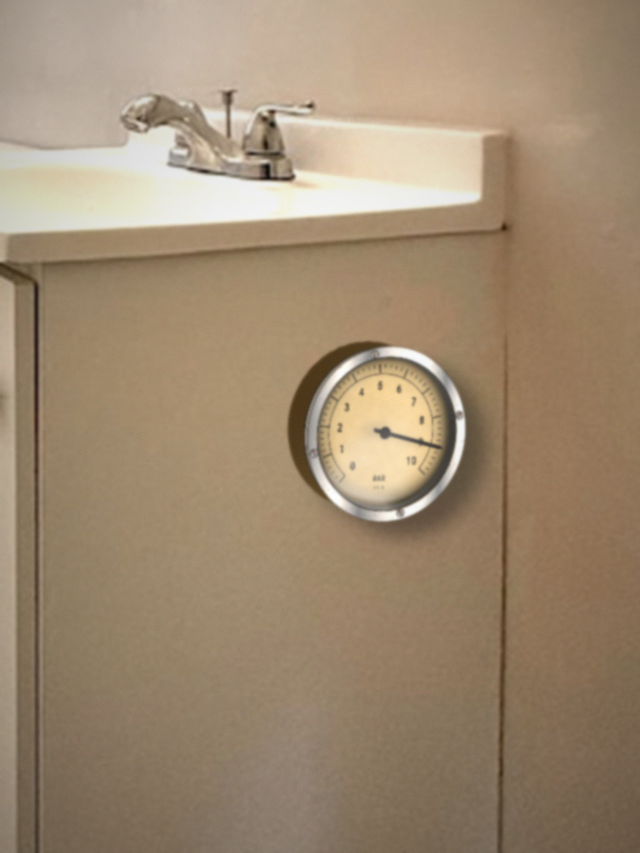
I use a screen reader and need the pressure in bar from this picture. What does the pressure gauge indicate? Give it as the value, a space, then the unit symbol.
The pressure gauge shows 9 bar
